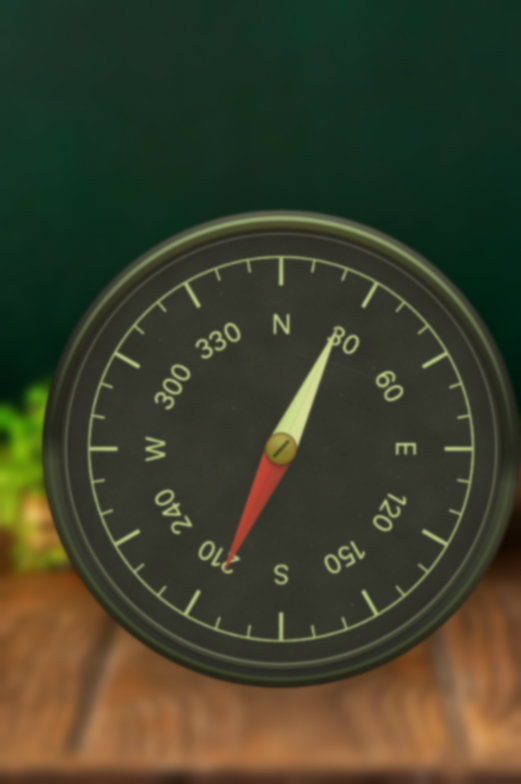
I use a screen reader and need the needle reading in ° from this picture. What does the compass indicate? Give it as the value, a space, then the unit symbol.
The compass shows 205 °
